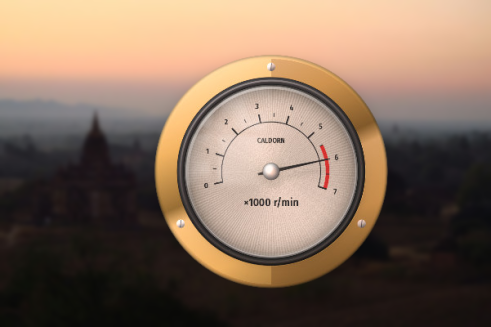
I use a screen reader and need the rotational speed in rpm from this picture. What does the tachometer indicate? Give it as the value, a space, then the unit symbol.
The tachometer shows 6000 rpm
